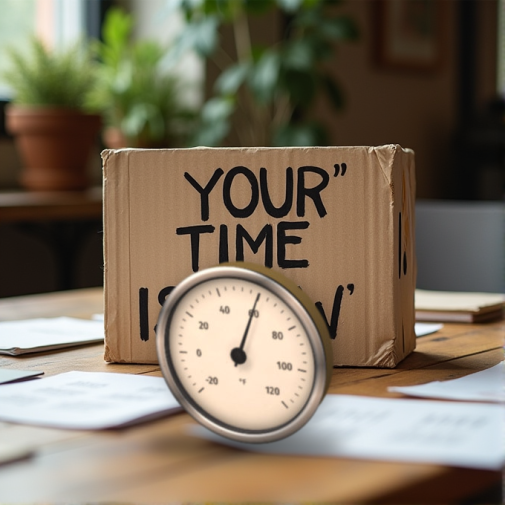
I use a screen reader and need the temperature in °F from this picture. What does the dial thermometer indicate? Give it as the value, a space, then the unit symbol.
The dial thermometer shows 60 °F
